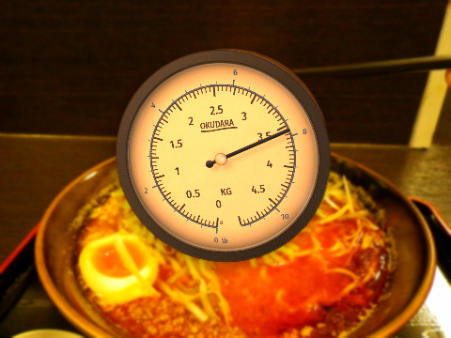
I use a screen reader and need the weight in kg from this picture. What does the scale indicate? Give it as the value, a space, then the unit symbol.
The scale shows 3.55 kg
